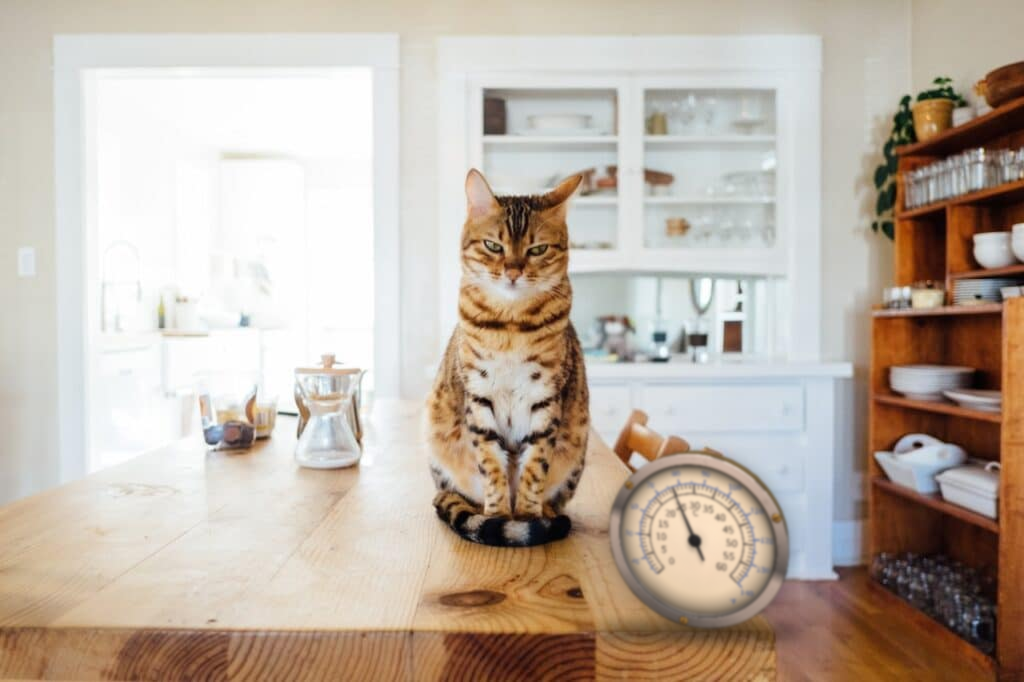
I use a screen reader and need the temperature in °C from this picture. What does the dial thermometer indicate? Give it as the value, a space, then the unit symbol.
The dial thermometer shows 25 °C
